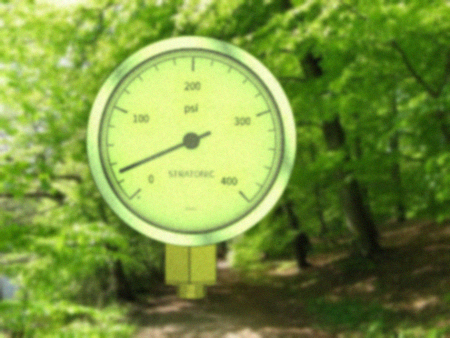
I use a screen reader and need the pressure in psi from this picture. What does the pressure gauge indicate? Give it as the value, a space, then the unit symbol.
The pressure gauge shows 30 psi
